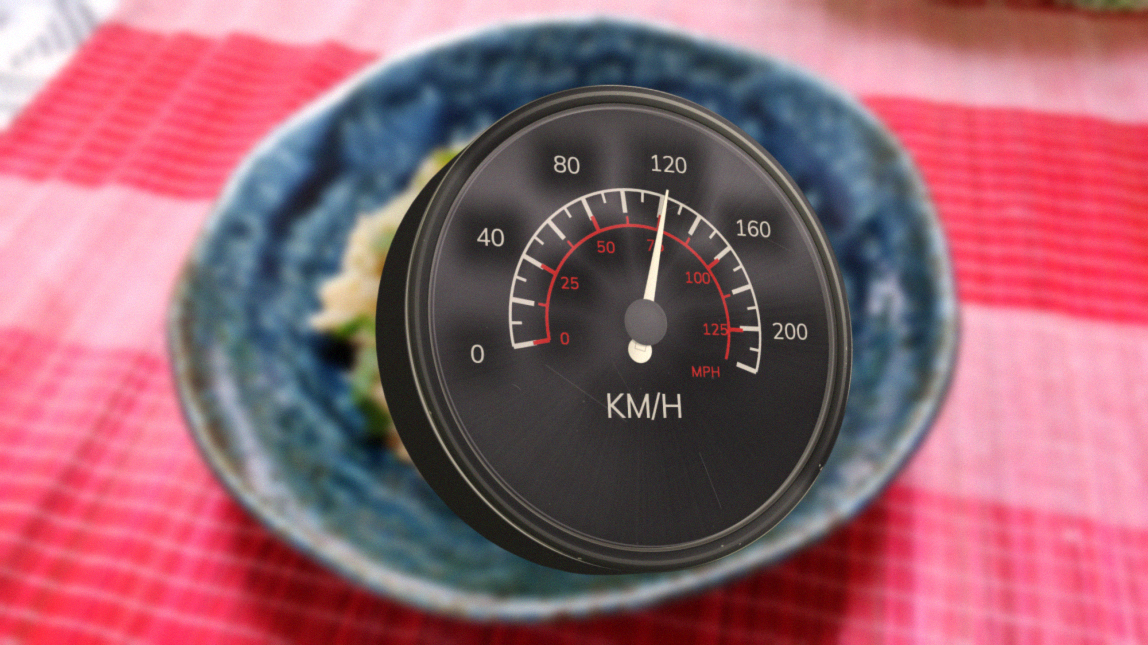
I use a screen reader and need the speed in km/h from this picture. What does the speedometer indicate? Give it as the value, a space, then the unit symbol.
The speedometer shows 120 km/h
